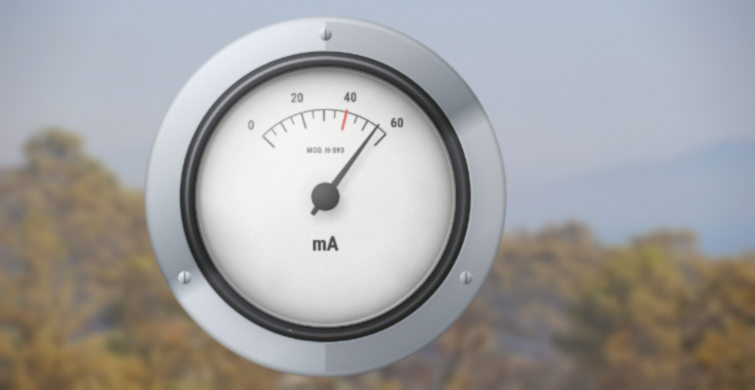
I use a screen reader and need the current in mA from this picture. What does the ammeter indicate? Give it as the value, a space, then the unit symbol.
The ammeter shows 55 mA
